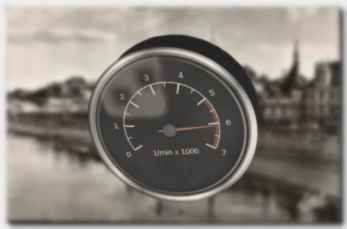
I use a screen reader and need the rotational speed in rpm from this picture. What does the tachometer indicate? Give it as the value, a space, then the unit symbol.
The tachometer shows 6000 rpm
